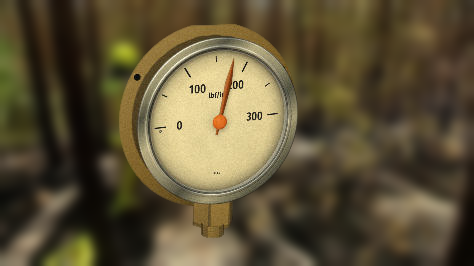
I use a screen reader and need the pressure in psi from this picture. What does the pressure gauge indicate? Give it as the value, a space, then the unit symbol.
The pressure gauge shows 175 psi
